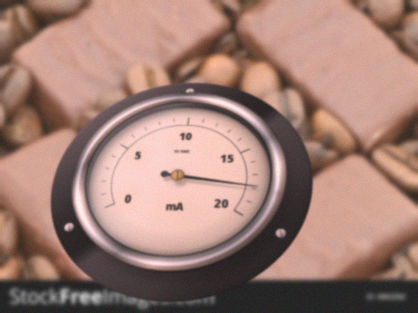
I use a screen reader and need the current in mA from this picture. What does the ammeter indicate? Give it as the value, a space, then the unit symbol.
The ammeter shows 18 mA
